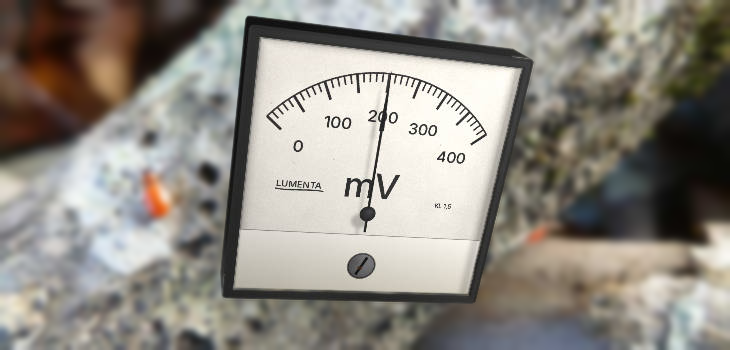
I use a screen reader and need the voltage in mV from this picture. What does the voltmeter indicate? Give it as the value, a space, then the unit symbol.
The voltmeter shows 200 mV
